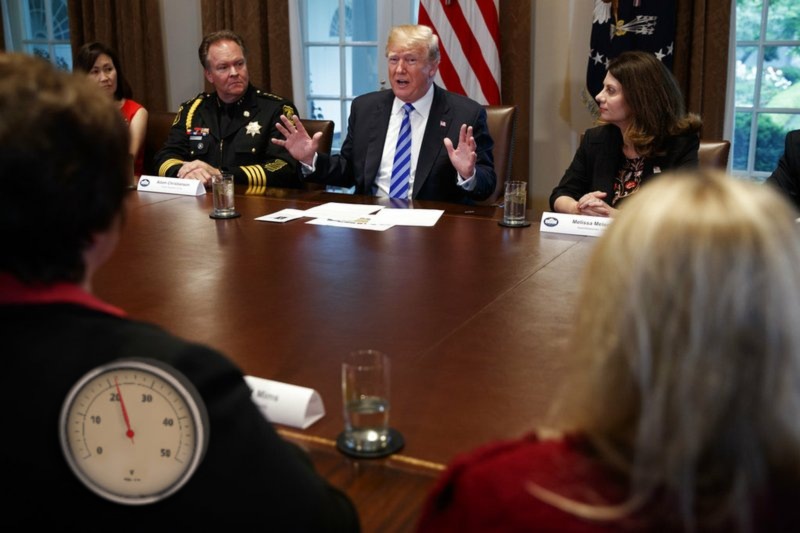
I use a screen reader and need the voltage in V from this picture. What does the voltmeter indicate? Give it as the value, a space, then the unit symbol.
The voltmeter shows 22 V
